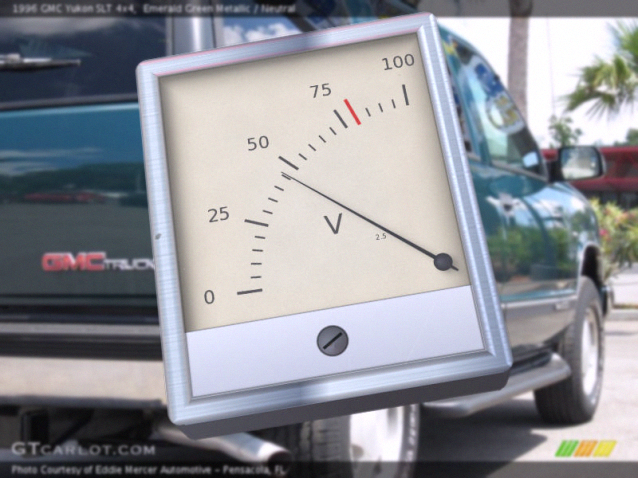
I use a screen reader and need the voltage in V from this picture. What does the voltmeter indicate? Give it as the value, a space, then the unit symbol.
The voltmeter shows 45 V
